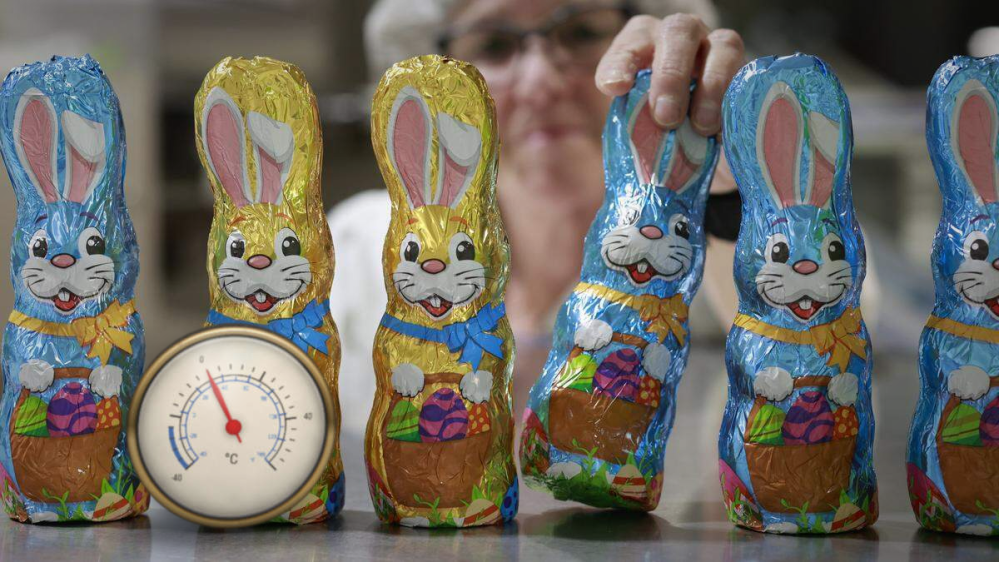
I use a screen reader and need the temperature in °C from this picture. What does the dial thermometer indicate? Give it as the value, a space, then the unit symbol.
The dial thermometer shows 0 °C
